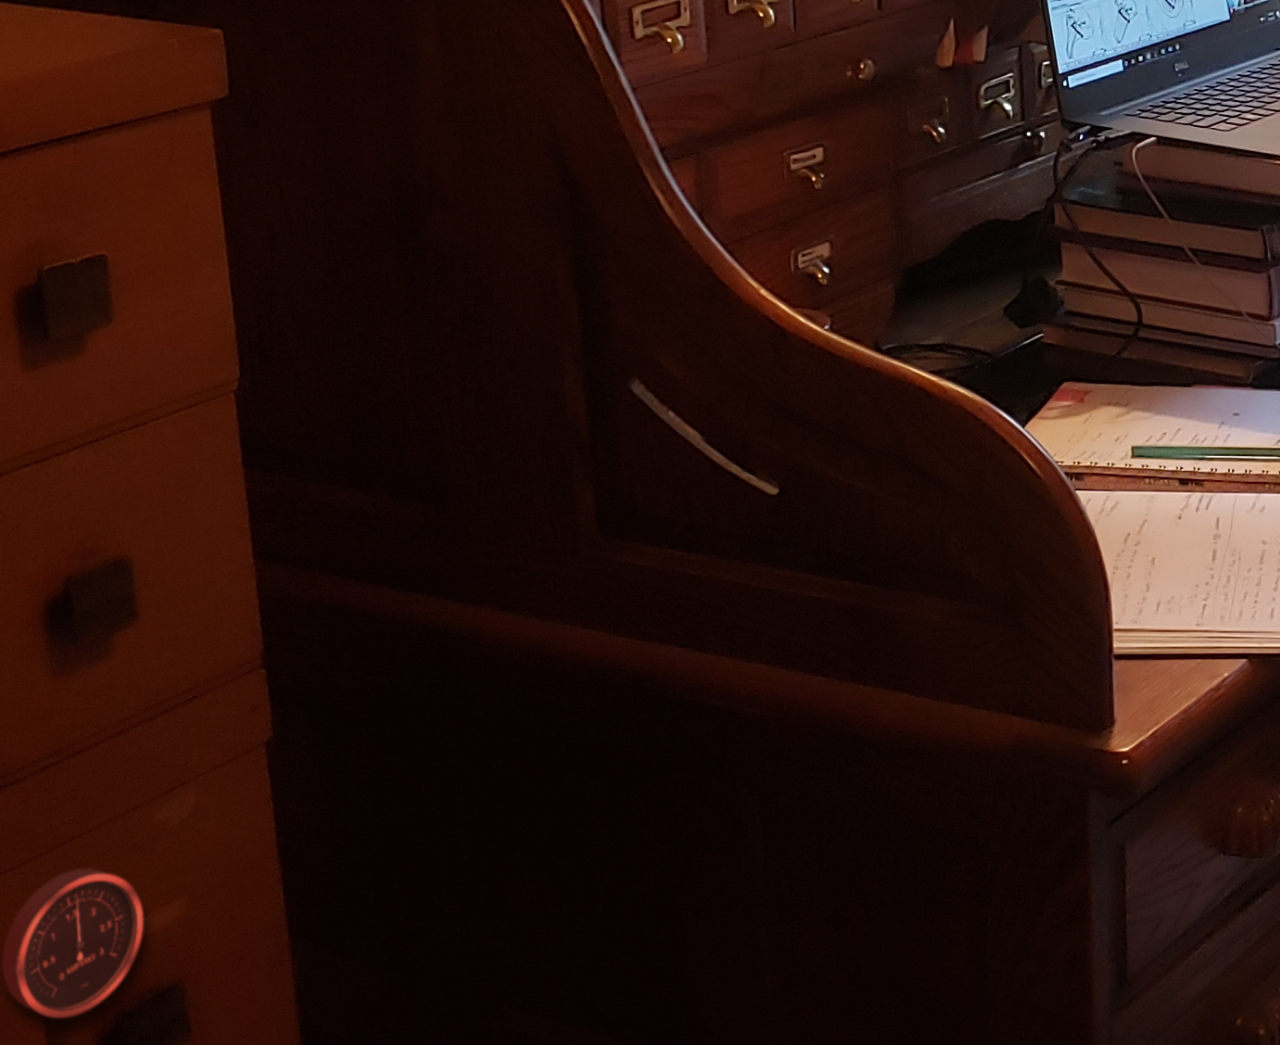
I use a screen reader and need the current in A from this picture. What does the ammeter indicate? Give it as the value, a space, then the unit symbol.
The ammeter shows 1.6 A
